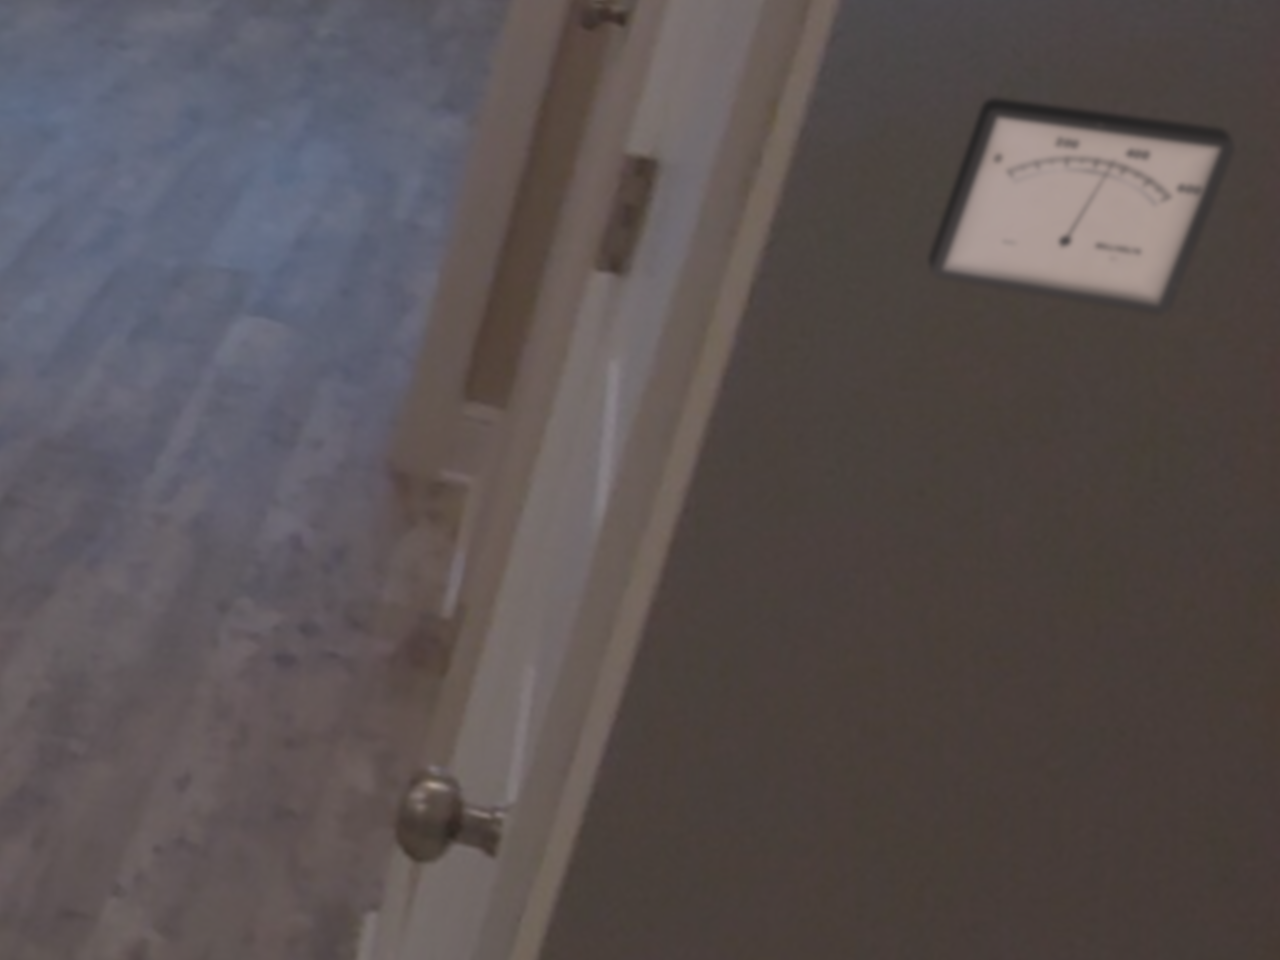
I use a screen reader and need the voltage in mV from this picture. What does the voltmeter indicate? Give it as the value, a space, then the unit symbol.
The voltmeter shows 350 mV
